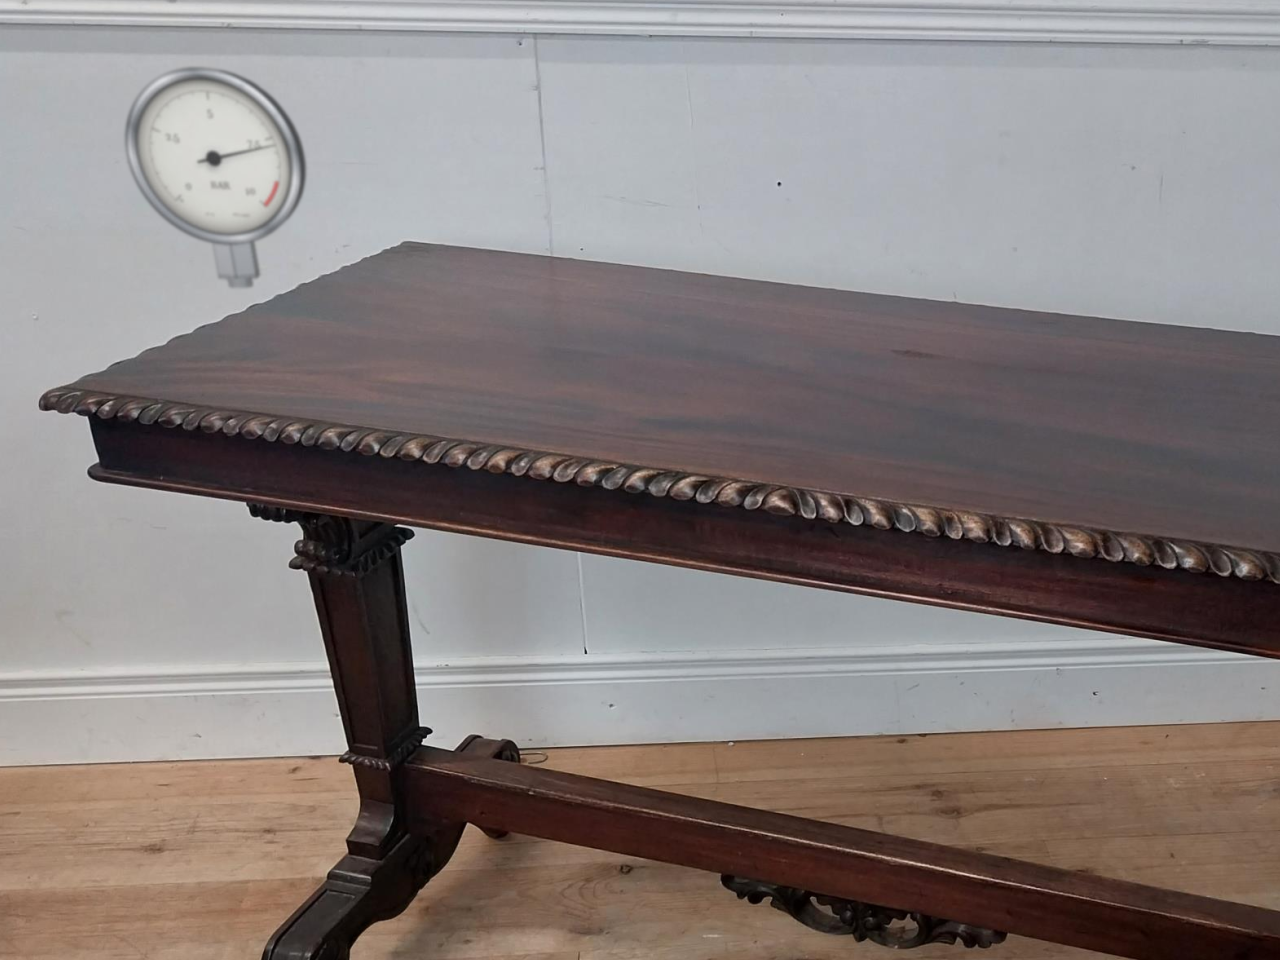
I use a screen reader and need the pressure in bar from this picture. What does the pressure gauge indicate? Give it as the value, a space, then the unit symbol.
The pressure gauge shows 7.75 bar
